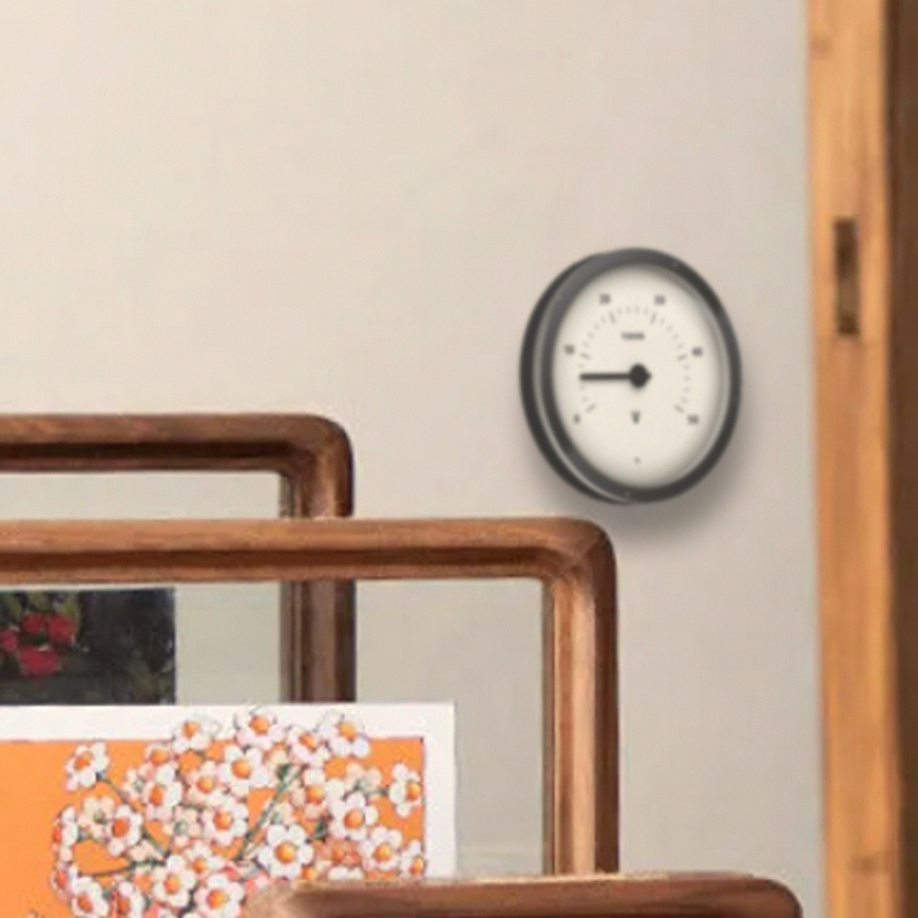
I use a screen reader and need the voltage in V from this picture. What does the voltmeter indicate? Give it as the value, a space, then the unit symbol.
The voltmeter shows 6 V
